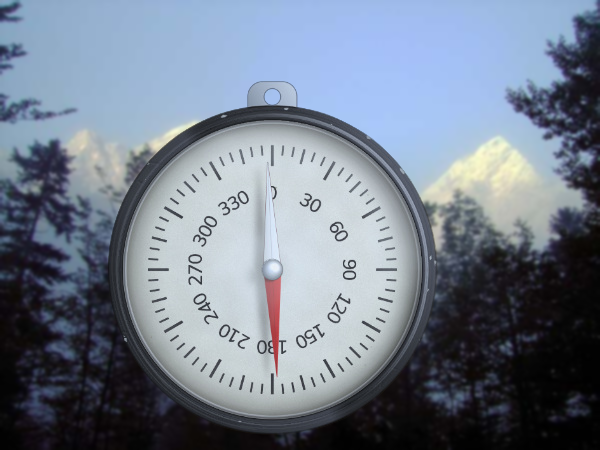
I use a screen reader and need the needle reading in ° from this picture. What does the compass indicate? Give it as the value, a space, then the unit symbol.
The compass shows 177.5 °
